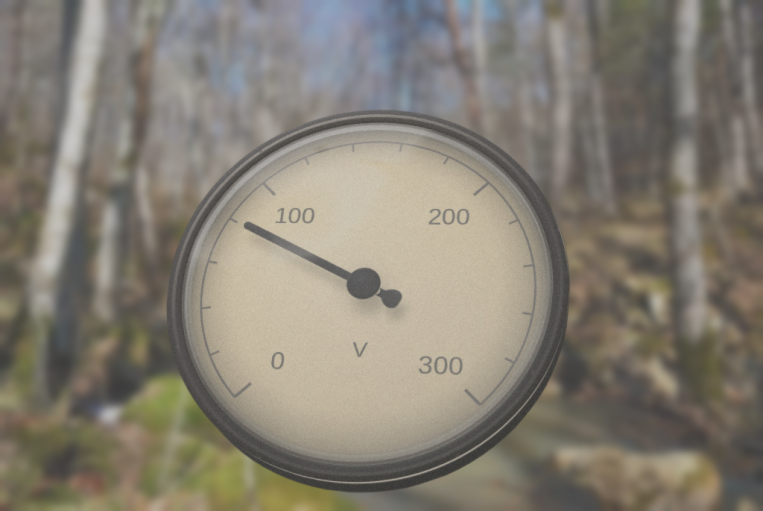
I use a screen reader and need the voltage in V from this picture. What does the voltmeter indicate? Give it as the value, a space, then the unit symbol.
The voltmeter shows 80 V
